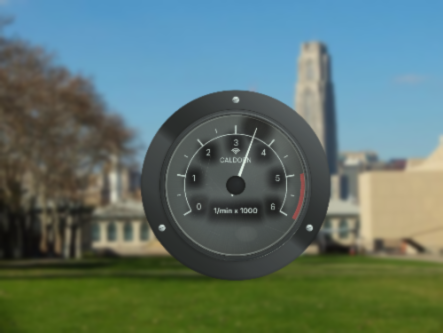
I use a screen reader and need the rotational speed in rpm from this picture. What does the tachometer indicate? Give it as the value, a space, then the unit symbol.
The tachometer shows 3500 rpm
